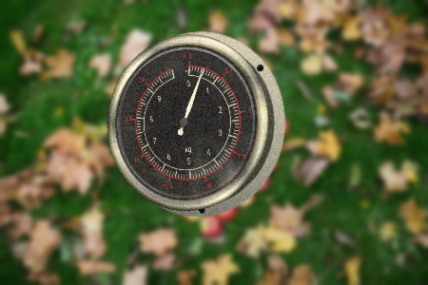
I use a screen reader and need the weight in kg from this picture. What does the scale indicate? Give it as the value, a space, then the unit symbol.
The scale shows 0.5 kg
